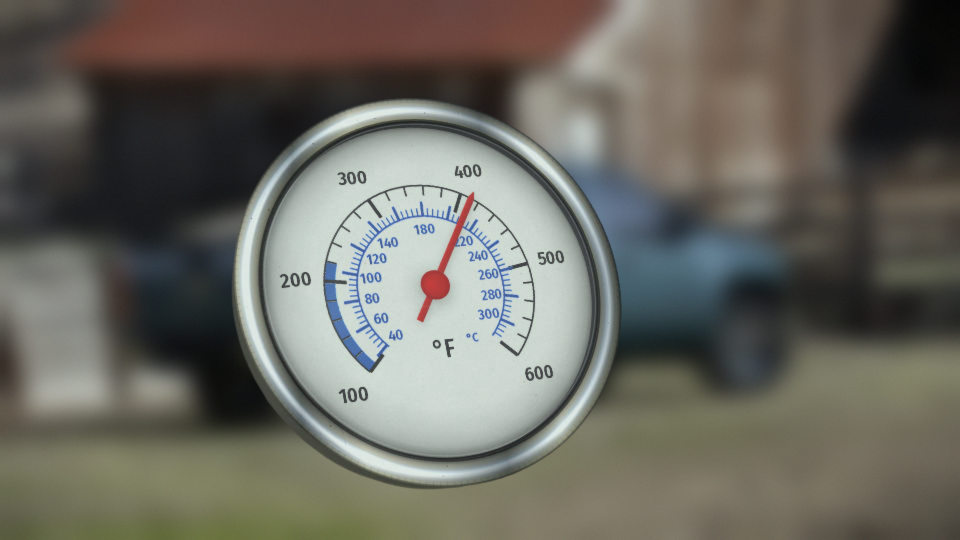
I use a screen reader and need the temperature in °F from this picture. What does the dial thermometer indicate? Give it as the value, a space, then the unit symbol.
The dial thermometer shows 410 °F
